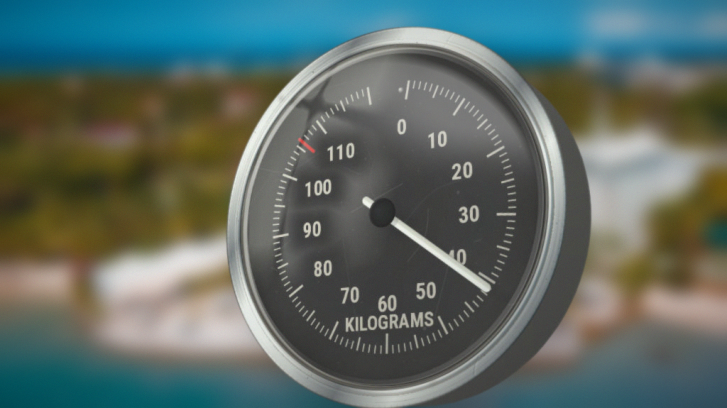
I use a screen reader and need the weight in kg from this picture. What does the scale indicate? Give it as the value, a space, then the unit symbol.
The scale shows 41 kg
